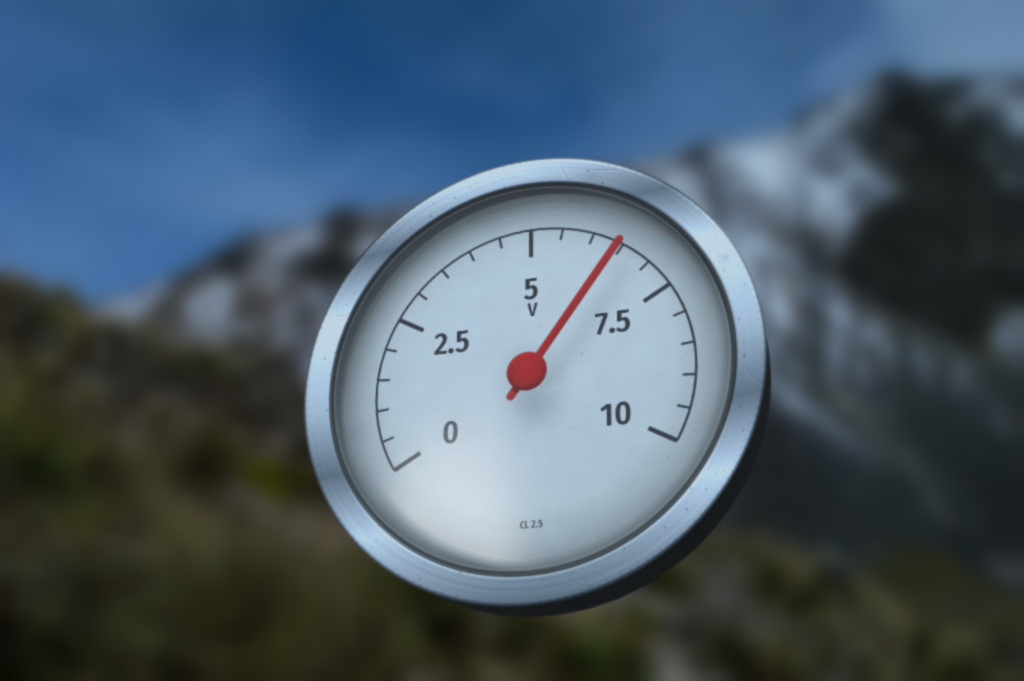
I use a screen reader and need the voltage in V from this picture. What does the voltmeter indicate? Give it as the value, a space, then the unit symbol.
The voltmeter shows 6.5 V
